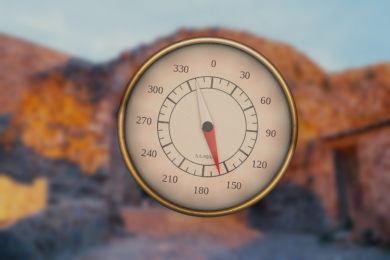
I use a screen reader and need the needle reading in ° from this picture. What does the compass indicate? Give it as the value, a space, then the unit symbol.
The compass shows 160 °
